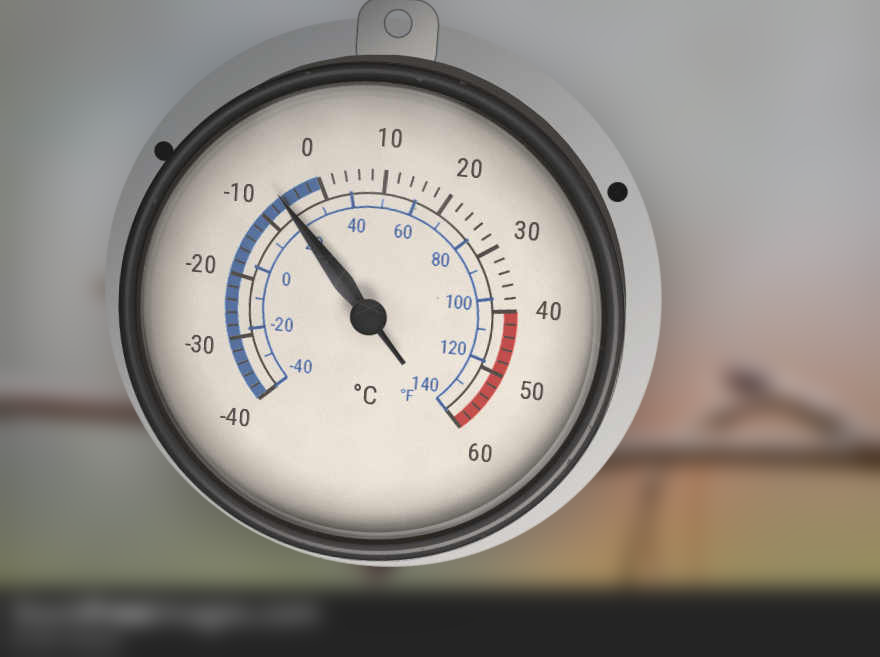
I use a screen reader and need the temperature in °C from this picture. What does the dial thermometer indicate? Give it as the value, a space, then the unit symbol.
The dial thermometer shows -6 °C
